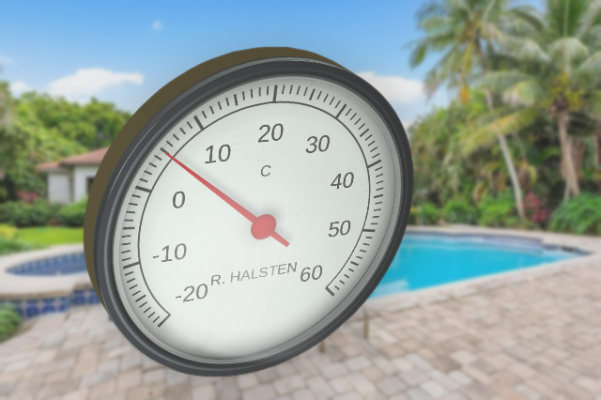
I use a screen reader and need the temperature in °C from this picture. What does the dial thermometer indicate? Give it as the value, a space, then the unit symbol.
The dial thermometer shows 5 °C
